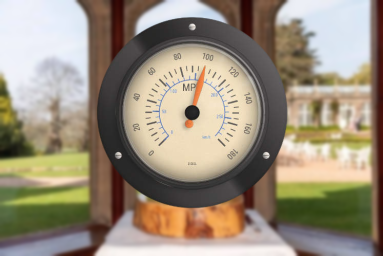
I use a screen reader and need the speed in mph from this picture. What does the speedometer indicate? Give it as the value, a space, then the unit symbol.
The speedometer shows 100 mph
